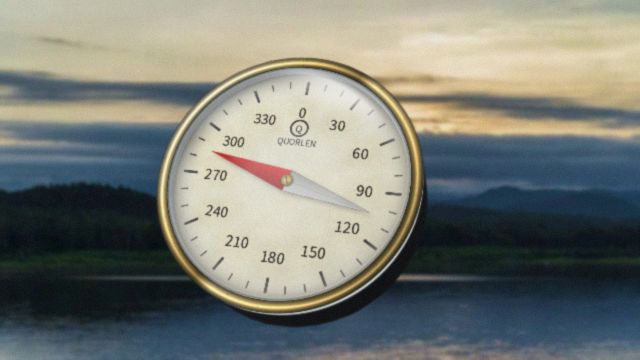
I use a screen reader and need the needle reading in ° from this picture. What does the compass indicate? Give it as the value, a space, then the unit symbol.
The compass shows 285 °
